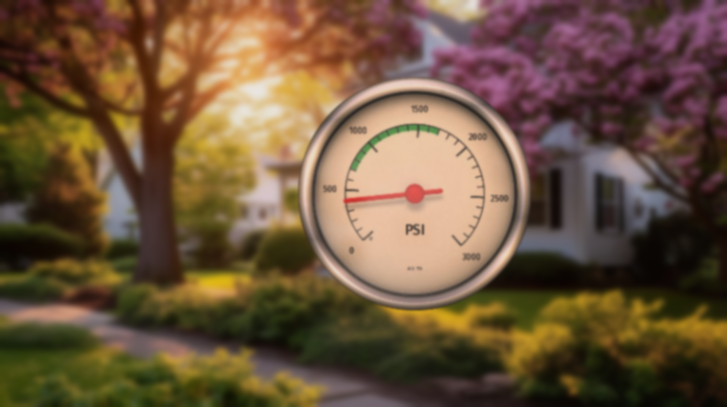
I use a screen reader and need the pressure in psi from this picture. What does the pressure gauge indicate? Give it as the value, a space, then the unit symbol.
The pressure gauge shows 400 psi
